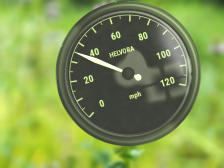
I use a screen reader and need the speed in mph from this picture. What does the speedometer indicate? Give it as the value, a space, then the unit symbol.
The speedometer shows 35 mph
